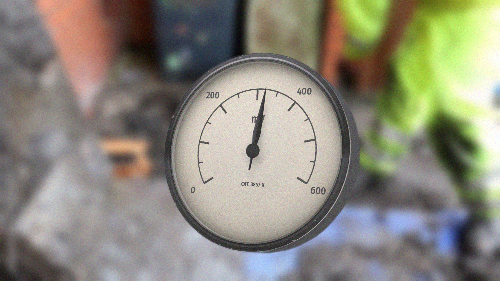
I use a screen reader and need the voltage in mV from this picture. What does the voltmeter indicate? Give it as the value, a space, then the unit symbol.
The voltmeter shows 325 mV
